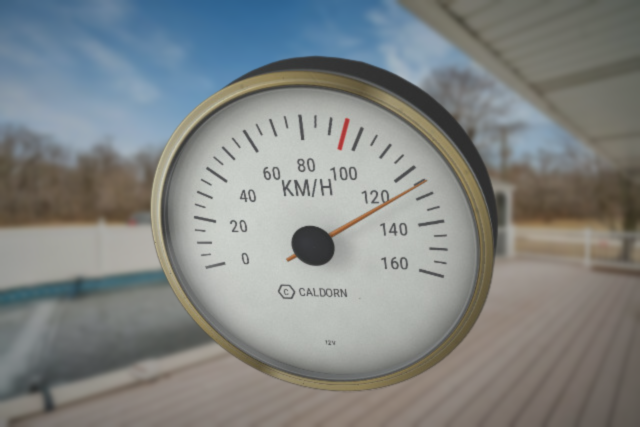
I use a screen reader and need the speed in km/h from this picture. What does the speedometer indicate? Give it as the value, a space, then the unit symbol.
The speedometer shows 125 km/h
